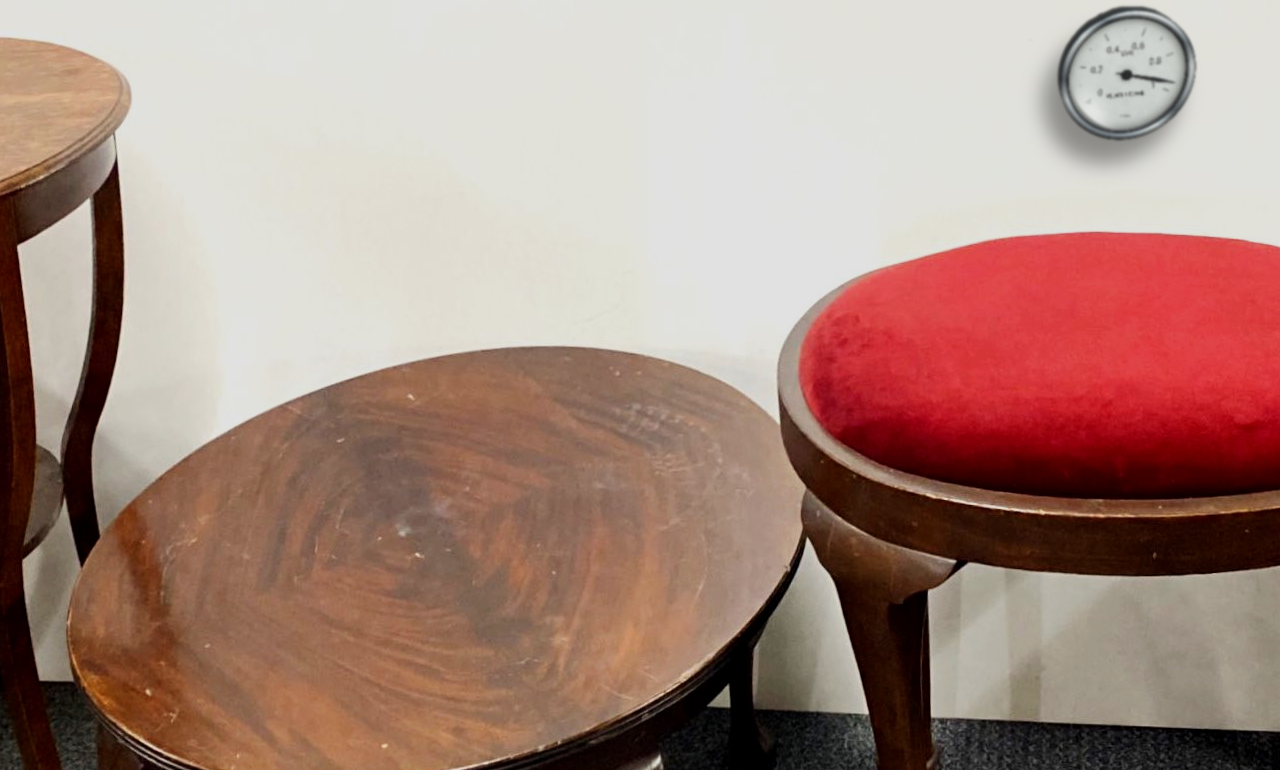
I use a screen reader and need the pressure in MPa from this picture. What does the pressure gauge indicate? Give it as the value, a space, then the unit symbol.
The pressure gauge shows 0.95 MPa
